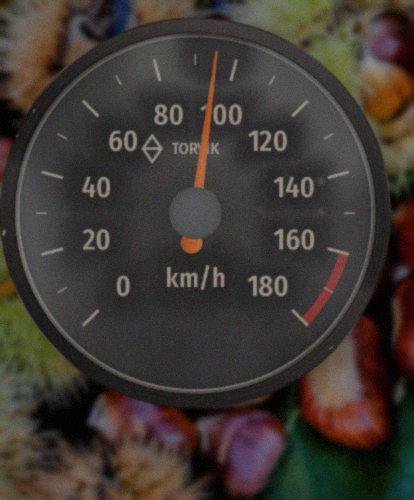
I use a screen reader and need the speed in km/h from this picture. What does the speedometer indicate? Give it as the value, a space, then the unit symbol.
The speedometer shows 95 km/h
